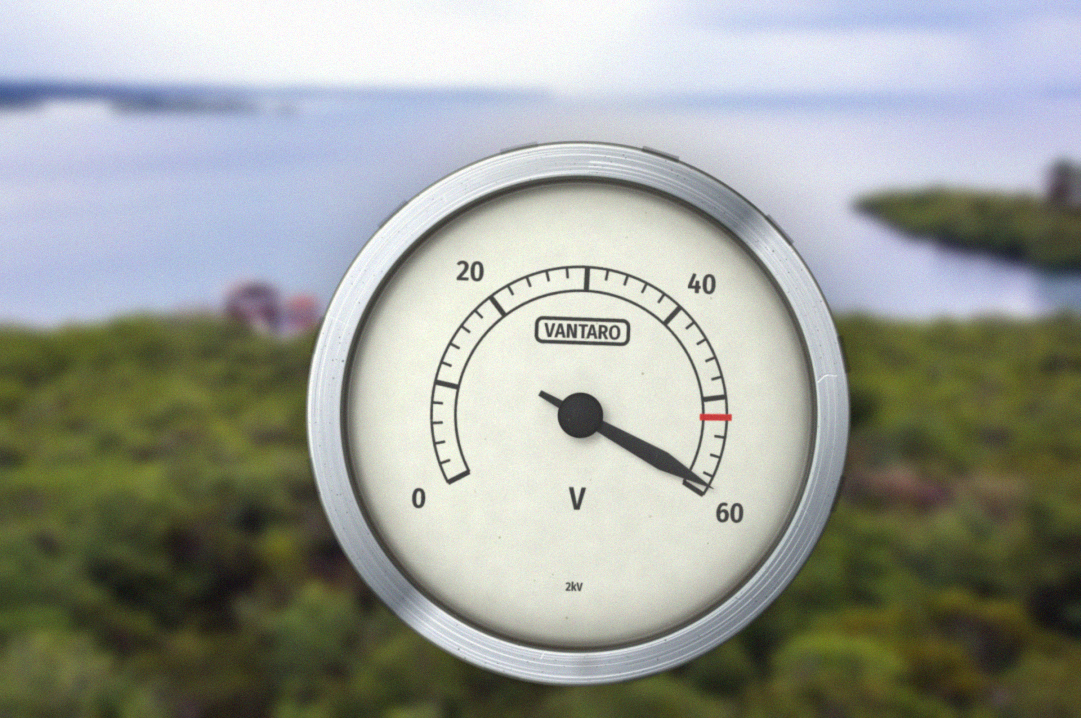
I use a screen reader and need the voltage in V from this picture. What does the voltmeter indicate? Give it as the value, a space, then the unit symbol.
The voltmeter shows 59 V
